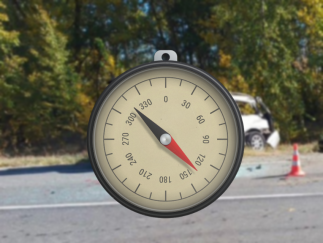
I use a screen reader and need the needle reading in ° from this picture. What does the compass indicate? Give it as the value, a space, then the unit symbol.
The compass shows 135 °
